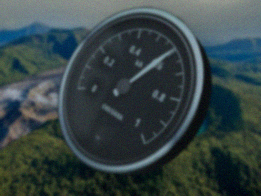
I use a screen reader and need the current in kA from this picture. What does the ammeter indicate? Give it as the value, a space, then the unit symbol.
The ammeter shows 0.6 kA
